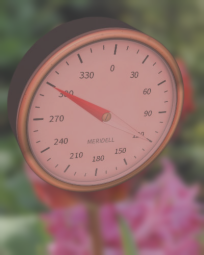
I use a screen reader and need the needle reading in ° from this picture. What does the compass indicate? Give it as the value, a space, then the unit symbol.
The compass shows 300 °
